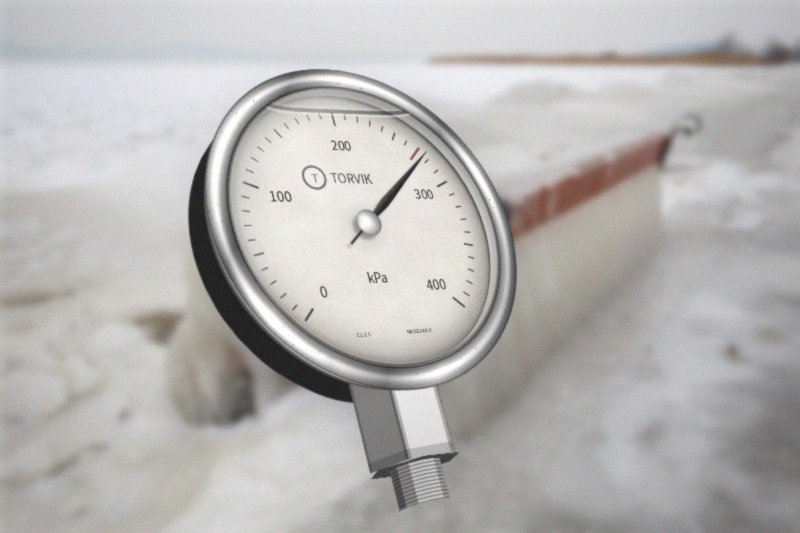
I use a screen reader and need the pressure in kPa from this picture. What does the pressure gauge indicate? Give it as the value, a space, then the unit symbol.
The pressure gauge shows 275 kPa
